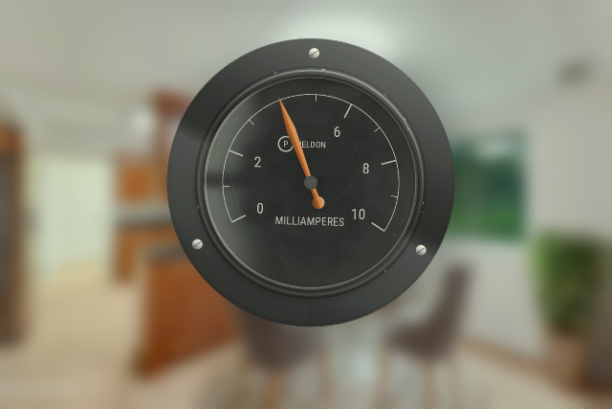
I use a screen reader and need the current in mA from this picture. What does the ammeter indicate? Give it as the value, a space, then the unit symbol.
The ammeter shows 4 mA
